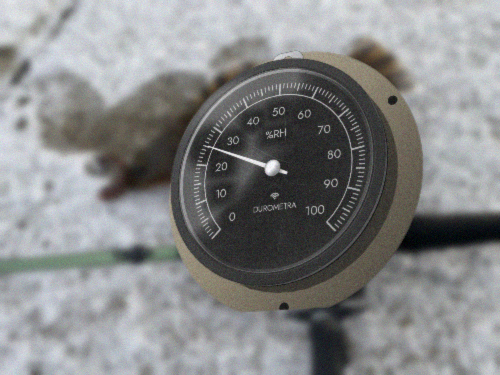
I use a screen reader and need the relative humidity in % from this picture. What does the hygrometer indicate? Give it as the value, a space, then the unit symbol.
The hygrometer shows 25 %
